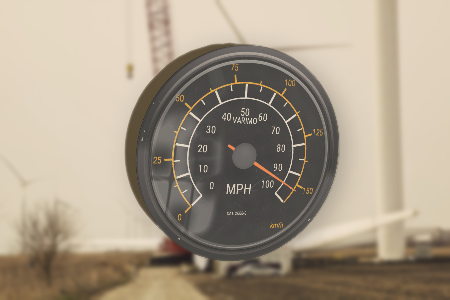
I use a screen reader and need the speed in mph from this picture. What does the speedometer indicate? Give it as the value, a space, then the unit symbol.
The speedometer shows 95 mph
